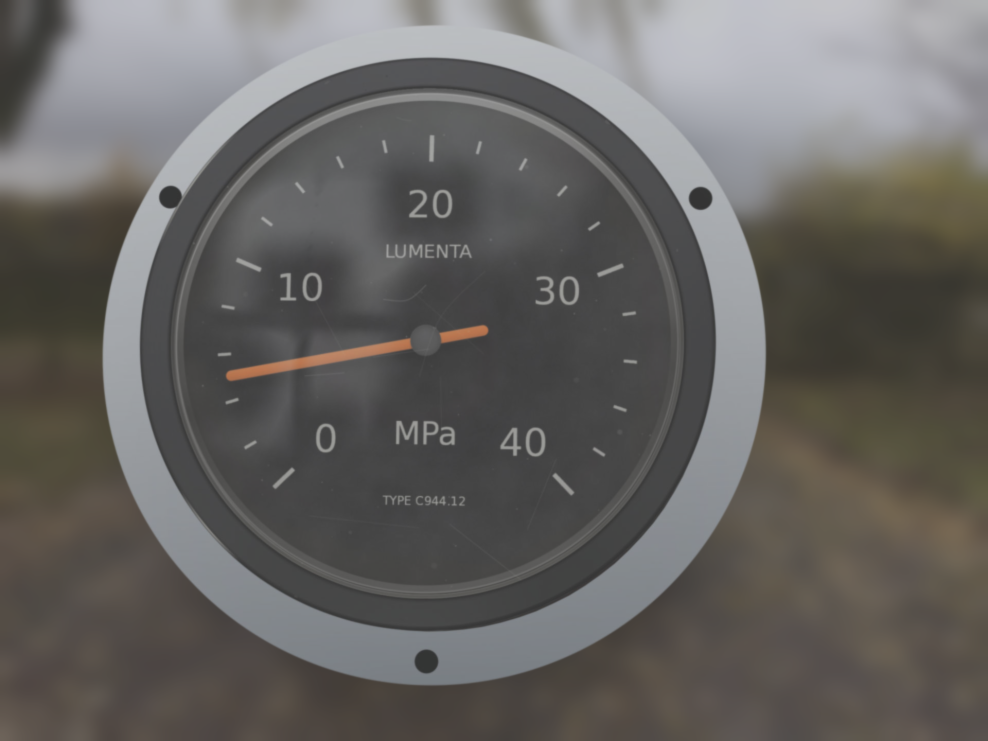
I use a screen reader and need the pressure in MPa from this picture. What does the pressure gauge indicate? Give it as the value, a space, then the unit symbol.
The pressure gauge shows 5 MPa
